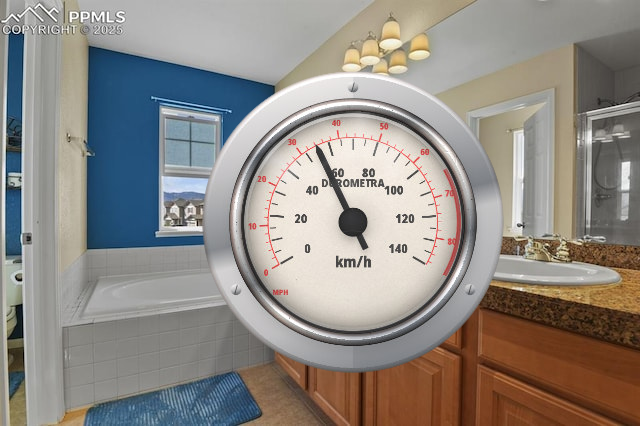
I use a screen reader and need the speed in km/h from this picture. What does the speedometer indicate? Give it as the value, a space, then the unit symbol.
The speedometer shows 55 km/h
